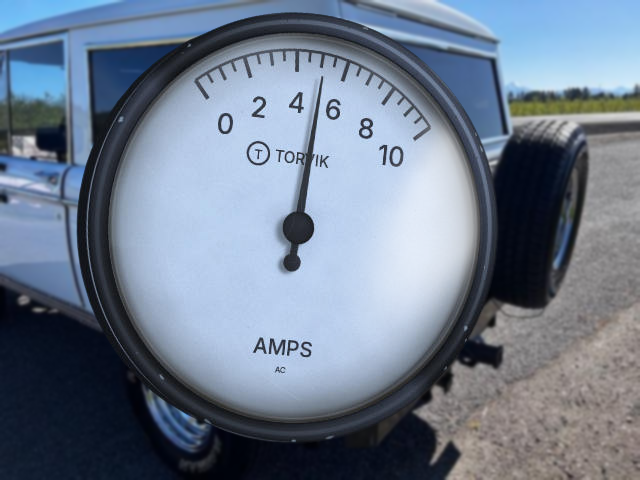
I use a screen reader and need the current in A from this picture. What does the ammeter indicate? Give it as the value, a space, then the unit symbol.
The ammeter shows 5 A
